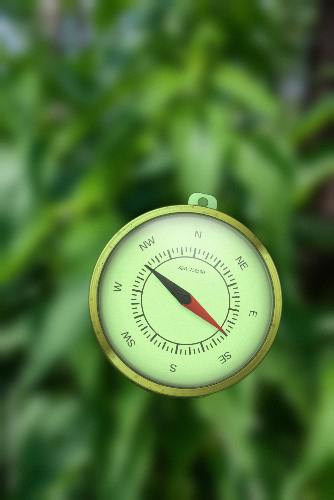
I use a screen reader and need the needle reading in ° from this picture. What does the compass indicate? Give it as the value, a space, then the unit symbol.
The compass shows 120 °
